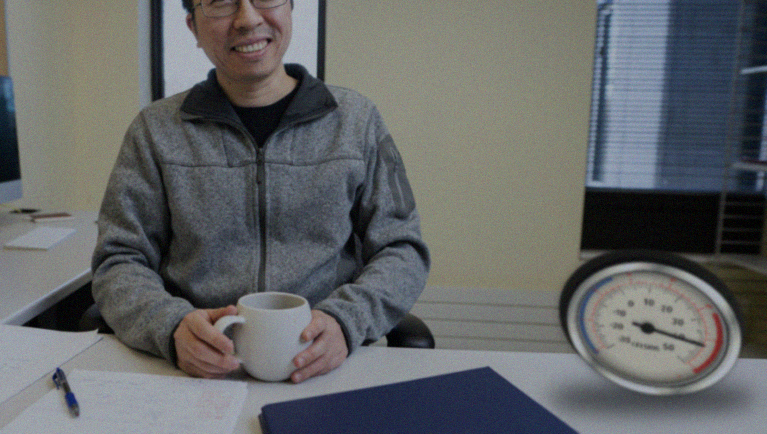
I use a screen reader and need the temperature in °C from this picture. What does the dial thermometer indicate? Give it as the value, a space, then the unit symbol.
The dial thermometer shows 40 °C
